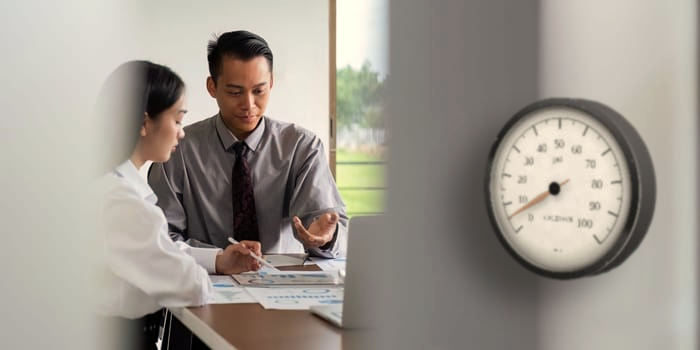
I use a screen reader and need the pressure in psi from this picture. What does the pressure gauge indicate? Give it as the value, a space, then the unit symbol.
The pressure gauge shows 5 psi
